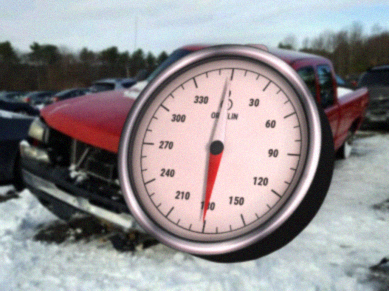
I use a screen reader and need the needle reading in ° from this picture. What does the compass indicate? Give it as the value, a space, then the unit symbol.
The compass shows 180 °
